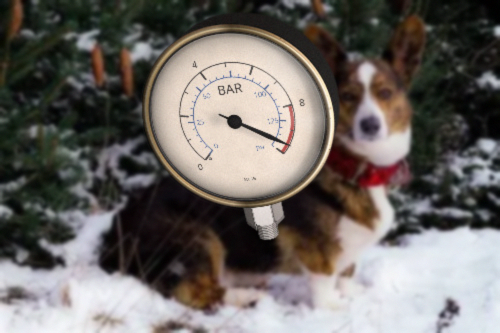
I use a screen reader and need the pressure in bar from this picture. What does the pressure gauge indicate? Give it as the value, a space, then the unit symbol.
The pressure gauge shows 9.5 bar
